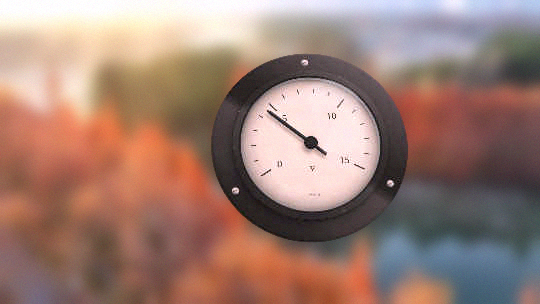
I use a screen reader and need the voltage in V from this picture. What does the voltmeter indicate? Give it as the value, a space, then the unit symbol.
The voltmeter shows 4.5 V
